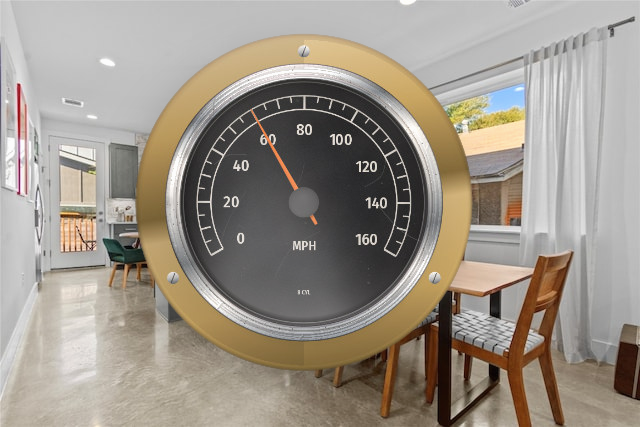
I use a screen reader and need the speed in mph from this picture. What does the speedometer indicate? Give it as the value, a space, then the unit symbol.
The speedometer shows 60 mph
